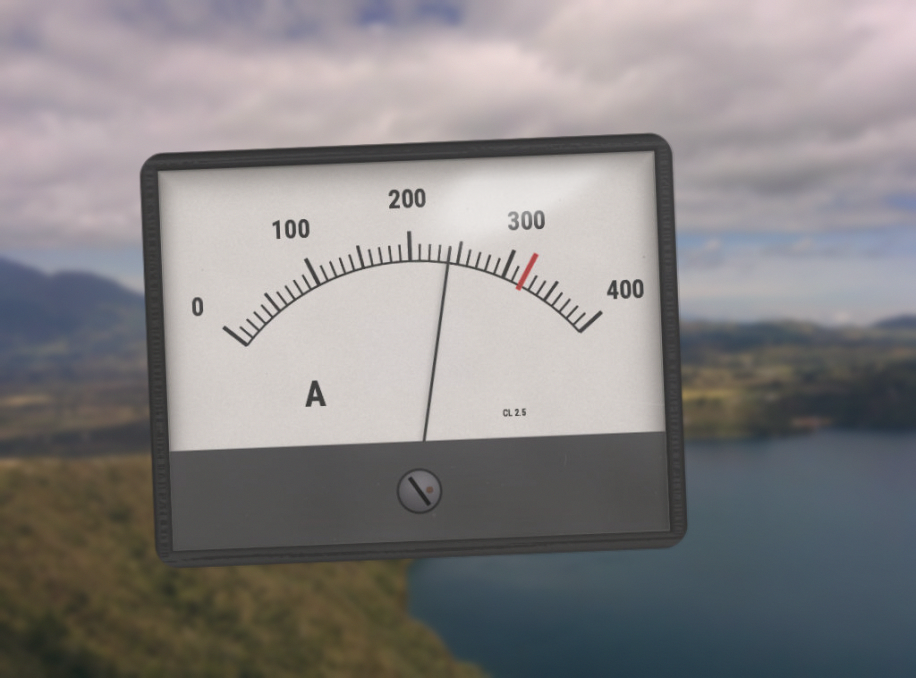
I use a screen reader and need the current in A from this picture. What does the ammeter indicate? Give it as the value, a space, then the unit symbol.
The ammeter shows 240 A
